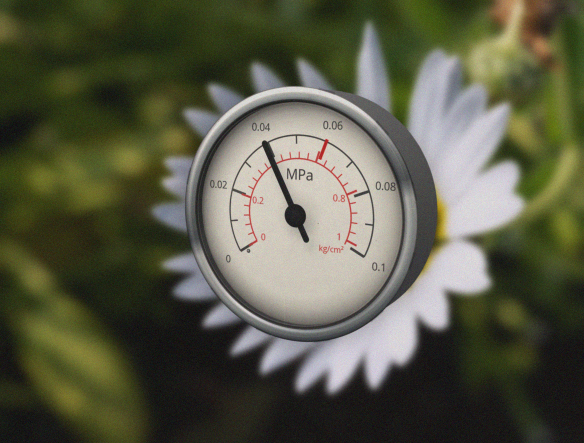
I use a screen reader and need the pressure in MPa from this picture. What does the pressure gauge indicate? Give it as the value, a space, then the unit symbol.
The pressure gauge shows 0.04 MPa
